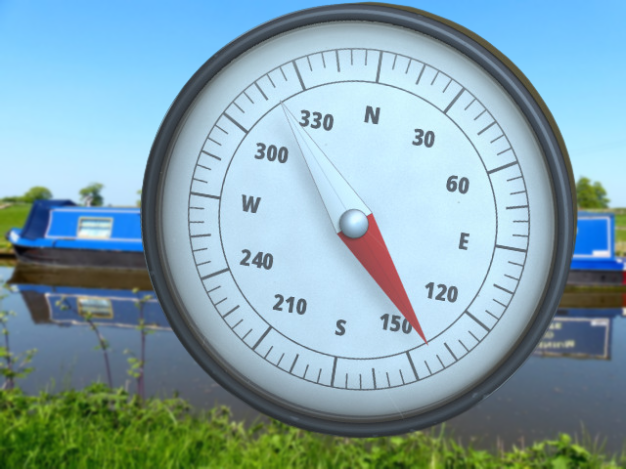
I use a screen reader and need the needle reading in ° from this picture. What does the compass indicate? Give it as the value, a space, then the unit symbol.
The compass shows 140 °
